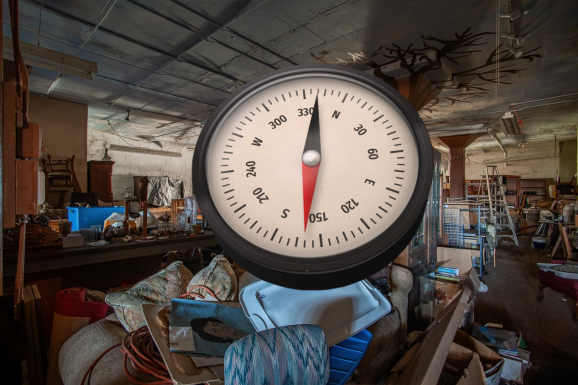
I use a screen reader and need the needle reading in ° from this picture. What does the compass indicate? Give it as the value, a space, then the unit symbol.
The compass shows 160 °
